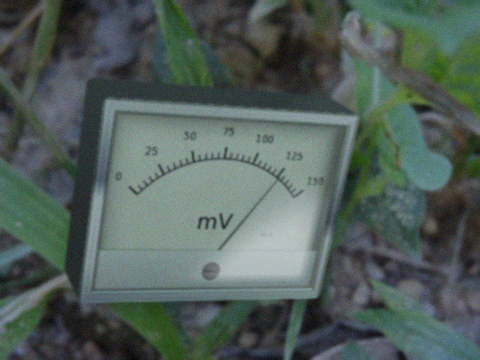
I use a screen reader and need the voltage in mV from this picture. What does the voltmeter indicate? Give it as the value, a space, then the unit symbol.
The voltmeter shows 125 mV
